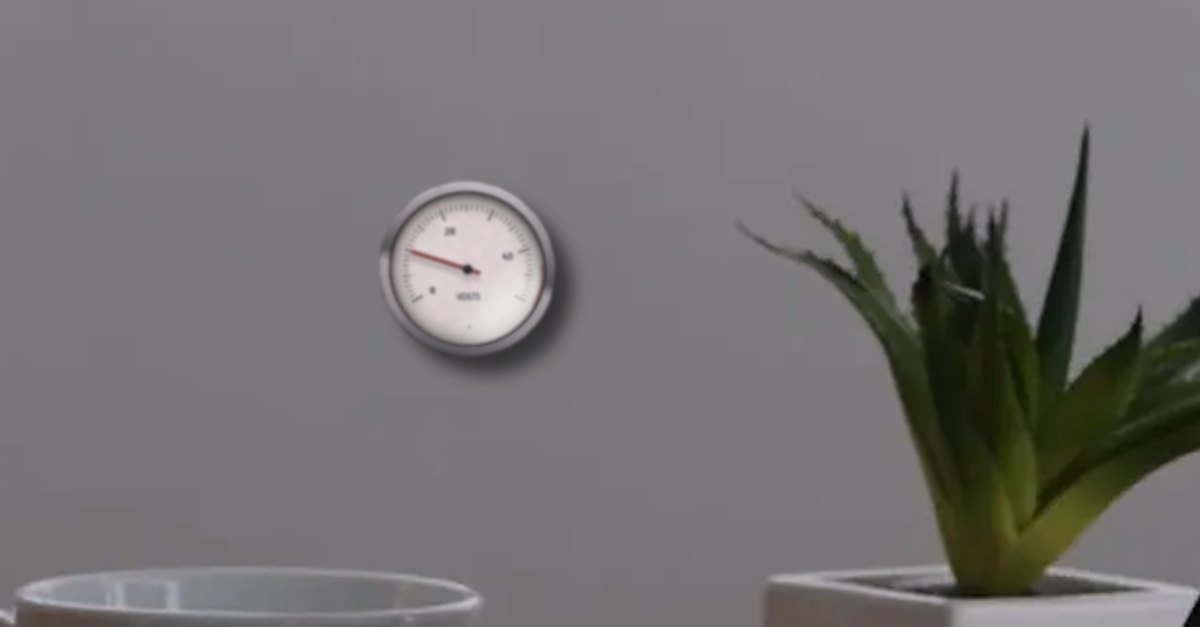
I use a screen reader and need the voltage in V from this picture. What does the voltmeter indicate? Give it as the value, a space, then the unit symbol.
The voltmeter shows 10 V
